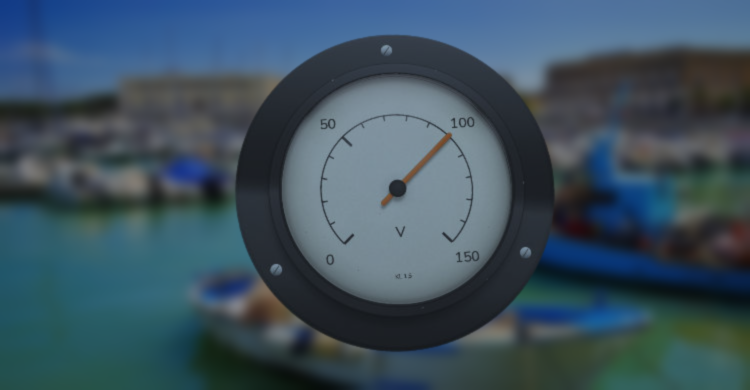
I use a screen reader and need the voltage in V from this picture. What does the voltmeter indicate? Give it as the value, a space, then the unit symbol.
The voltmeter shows 100 V
